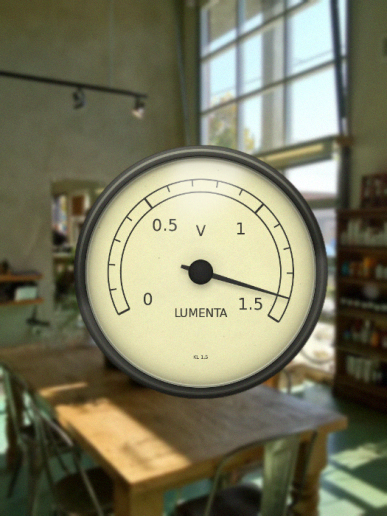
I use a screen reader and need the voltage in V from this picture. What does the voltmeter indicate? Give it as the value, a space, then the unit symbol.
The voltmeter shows 1.4 V
